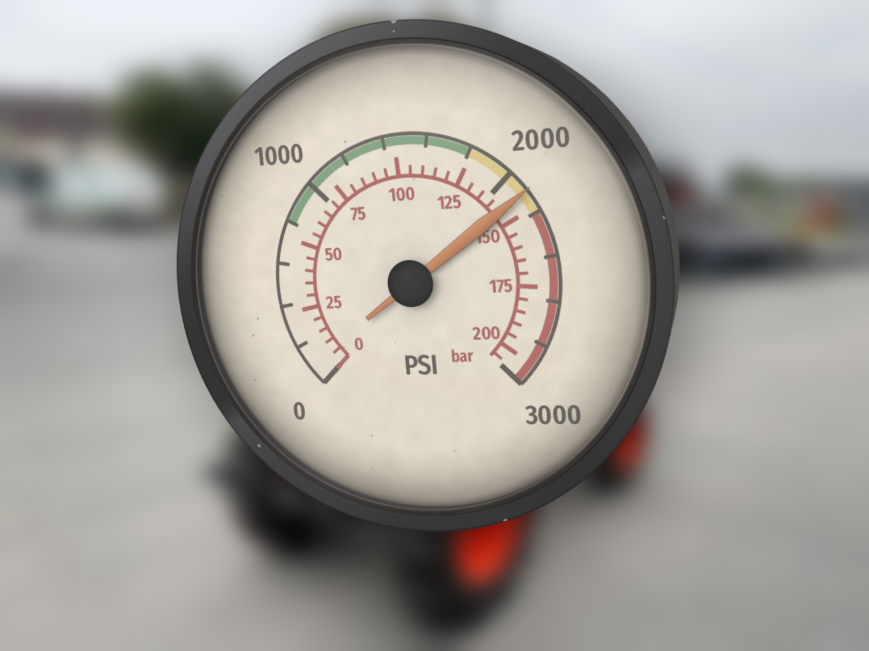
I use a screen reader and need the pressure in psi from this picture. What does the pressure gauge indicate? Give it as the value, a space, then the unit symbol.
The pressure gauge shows 2100 psi
